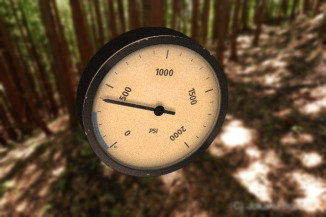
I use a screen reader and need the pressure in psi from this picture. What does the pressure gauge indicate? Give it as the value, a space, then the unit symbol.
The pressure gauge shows 400 psi
